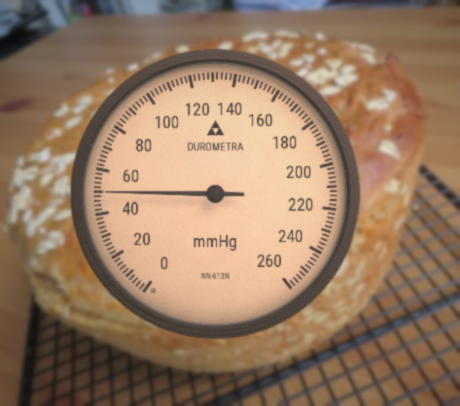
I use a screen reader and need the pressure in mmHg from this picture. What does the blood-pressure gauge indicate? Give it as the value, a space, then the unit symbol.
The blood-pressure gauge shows 50 mmHg
